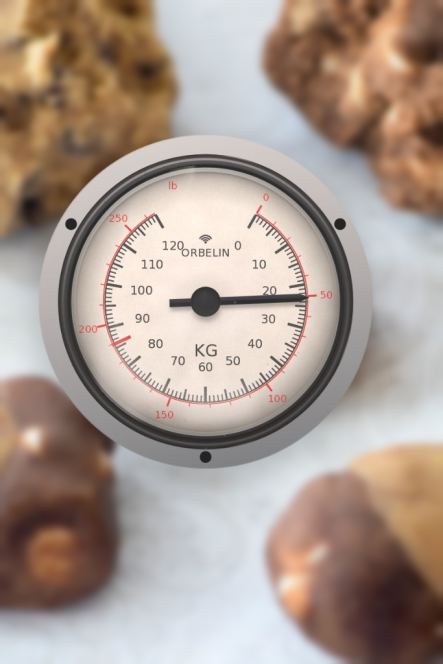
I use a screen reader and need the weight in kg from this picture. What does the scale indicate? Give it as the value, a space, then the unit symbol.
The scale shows 23 kg
